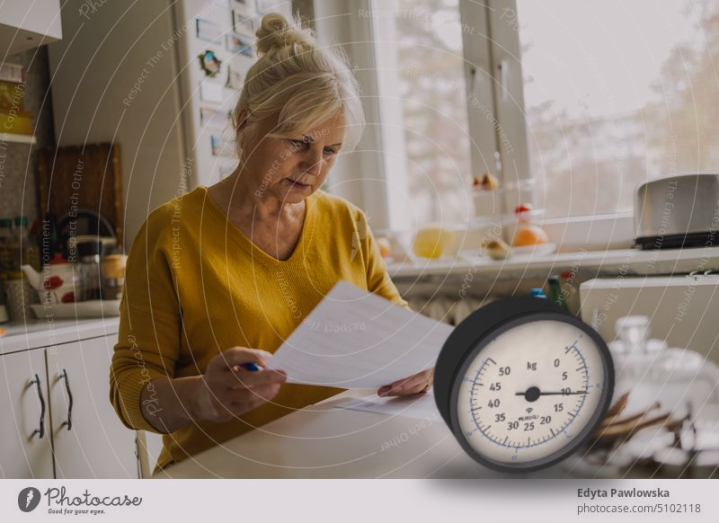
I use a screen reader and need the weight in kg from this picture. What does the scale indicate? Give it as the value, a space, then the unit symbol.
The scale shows 10 kg
